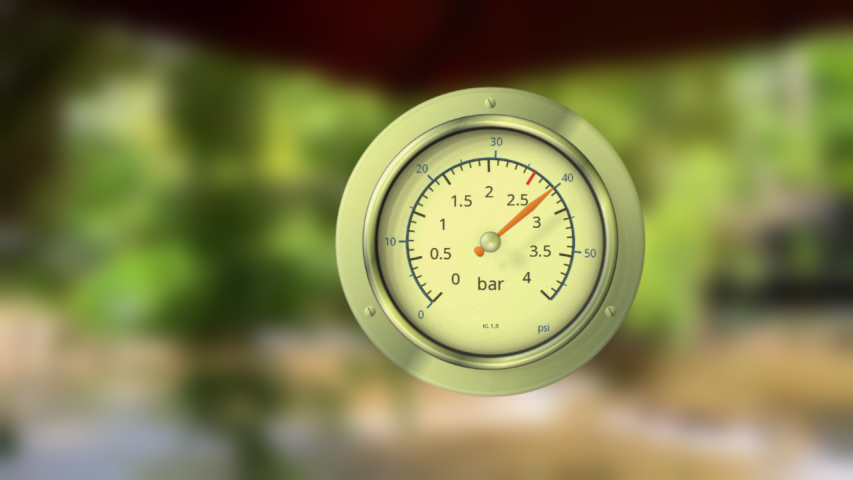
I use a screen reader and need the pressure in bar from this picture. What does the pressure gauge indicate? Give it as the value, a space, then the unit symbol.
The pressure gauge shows 2.75 bar
